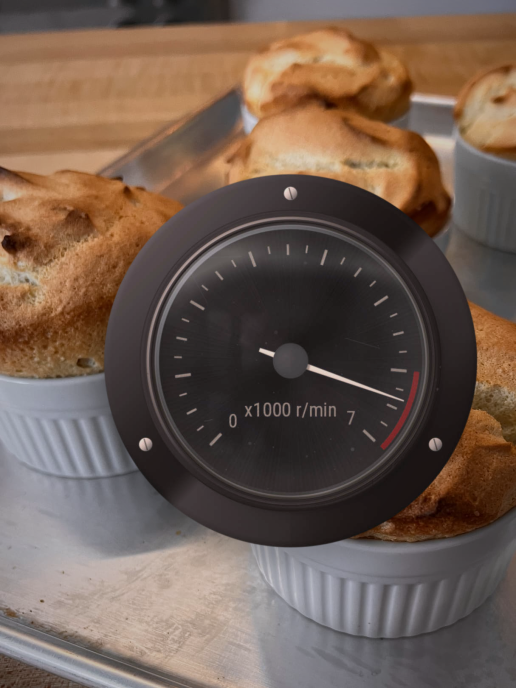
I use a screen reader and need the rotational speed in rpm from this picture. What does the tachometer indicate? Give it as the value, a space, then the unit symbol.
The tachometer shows 6375 rpm
